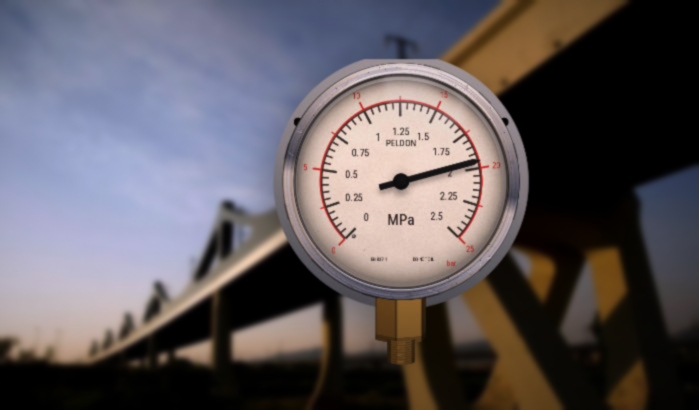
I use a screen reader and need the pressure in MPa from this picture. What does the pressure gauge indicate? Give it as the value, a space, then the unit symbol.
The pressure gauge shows 1.95 MPa
